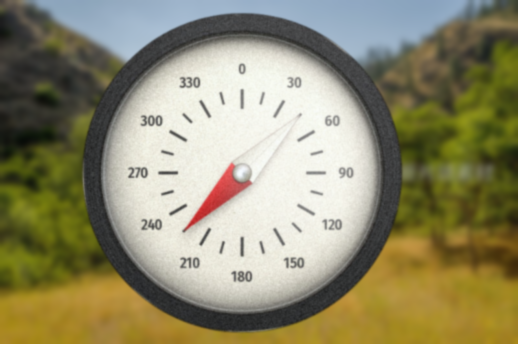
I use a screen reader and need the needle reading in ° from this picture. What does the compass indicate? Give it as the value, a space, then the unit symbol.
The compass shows 225 °
